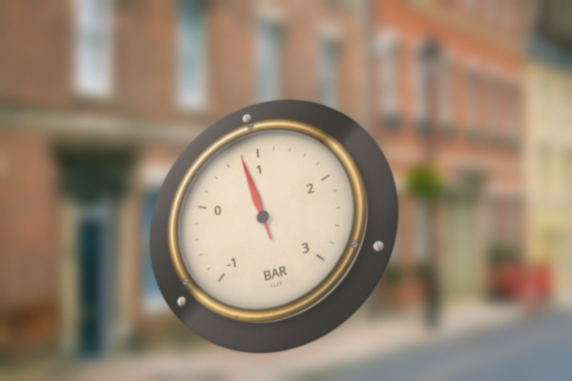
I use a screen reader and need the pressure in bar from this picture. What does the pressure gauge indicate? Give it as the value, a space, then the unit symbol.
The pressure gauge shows 0.8 bar
